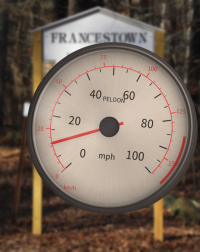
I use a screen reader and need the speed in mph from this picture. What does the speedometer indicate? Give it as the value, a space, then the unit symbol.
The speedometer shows 10 mph
